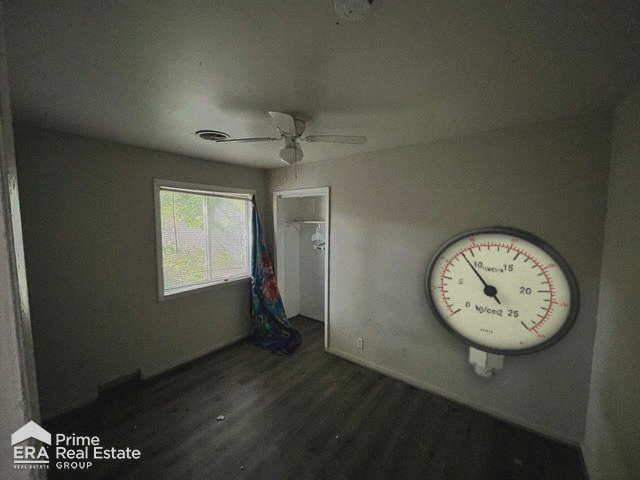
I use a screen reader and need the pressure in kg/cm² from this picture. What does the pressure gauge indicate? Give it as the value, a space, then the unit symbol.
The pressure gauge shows 9 kg/cm²
